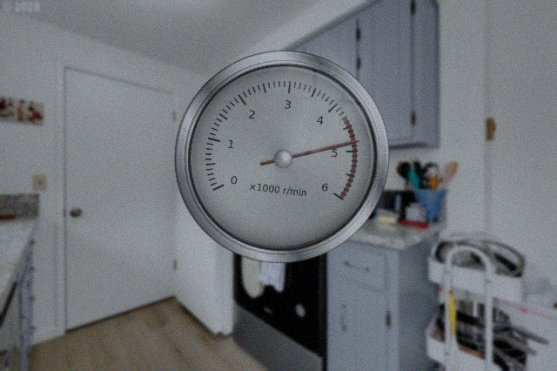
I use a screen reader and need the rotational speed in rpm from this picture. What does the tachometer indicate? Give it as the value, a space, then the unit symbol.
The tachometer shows 4800 rpm
